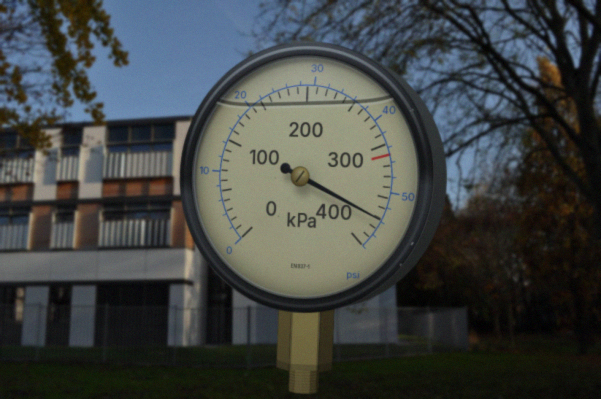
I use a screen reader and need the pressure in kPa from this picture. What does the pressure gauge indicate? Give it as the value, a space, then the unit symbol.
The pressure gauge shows 370 kPa
